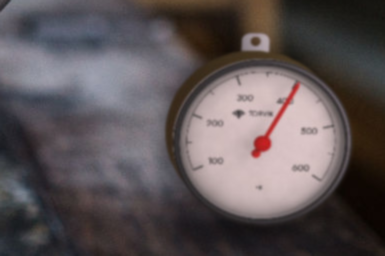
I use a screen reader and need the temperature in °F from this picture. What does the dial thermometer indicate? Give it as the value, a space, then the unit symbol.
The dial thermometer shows 400 °F
